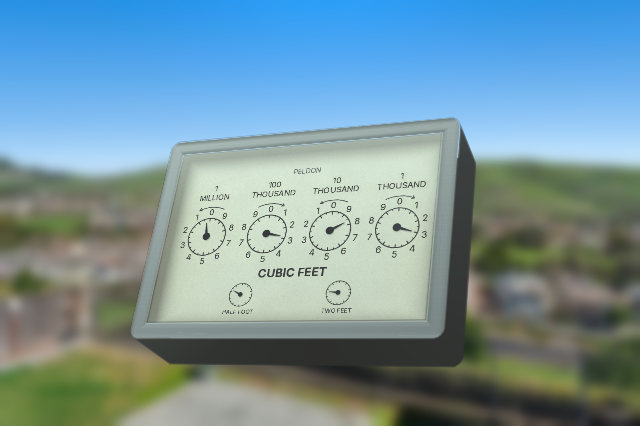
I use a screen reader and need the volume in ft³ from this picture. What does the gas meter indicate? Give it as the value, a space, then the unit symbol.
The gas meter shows 28300 ft³
